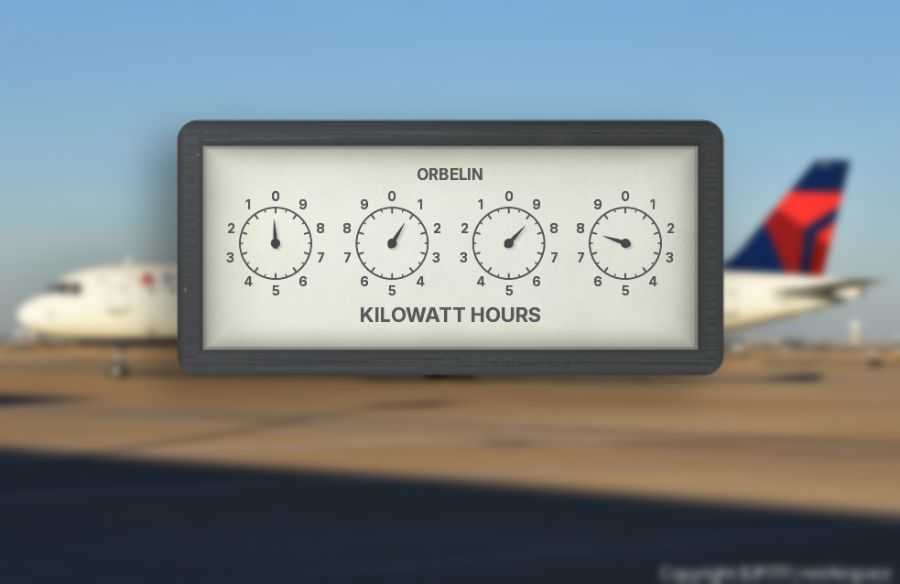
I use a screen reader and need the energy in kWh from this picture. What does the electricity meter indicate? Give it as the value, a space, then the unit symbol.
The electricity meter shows 88 kWh
